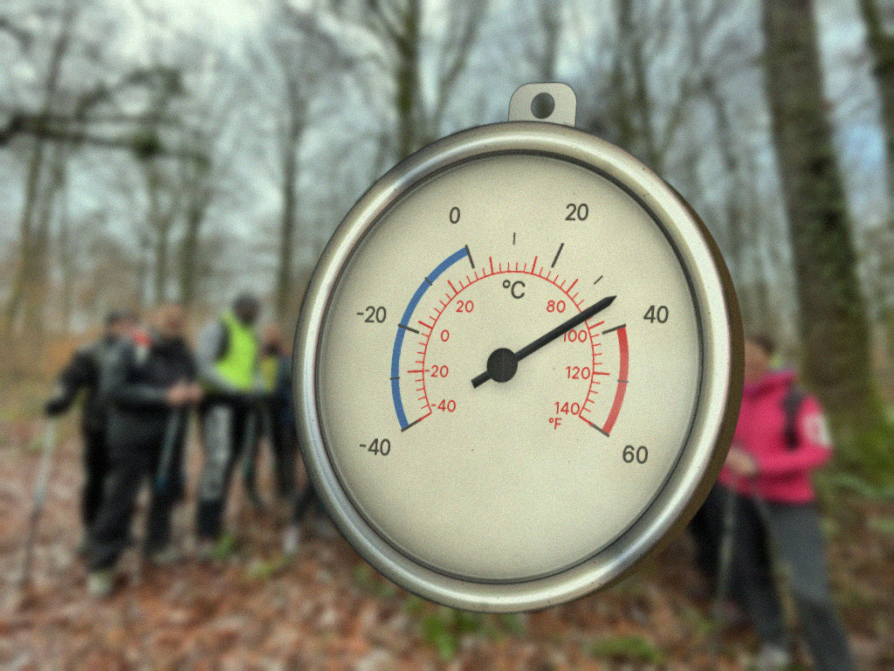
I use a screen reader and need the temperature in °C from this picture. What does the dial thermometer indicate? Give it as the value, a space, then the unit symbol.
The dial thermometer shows 35 °C
